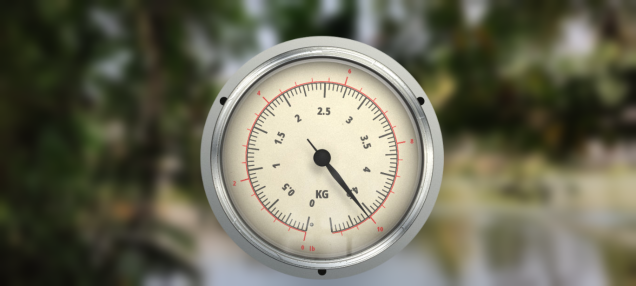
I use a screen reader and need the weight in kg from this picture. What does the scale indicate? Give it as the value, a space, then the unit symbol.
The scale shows 4.55 kg
